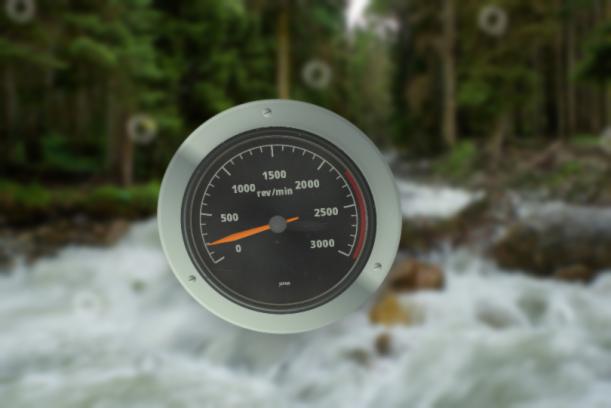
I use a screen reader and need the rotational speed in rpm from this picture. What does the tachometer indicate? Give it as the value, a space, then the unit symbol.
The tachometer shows 200 rpm
